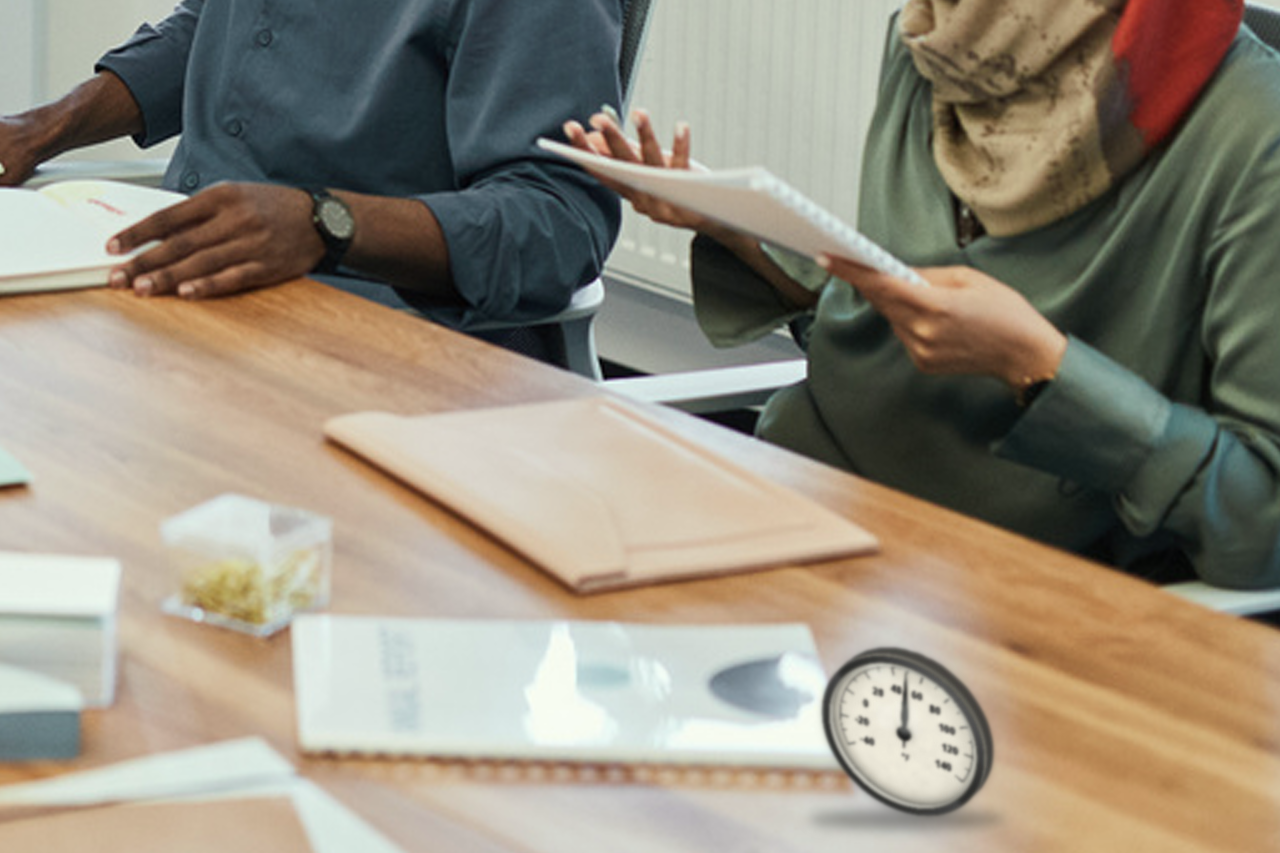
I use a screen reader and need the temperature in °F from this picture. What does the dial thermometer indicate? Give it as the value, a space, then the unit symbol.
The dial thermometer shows 50 °F
